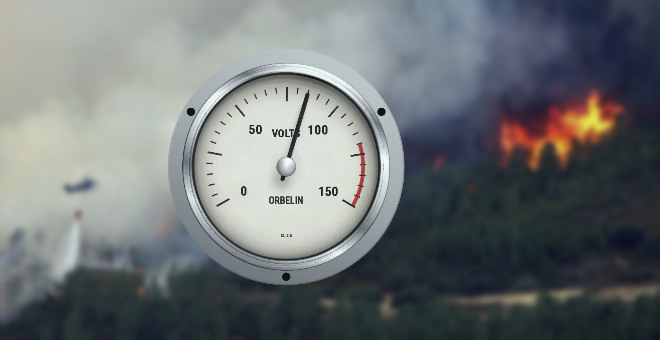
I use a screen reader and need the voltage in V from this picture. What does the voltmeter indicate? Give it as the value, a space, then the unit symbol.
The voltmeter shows 85 V
